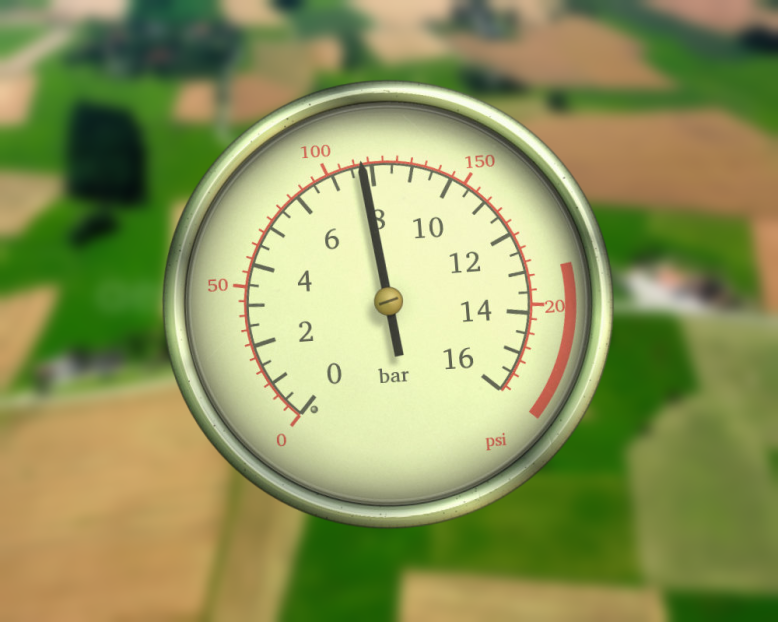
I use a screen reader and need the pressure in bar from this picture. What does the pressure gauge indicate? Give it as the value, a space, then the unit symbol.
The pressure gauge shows 7.75 bar
